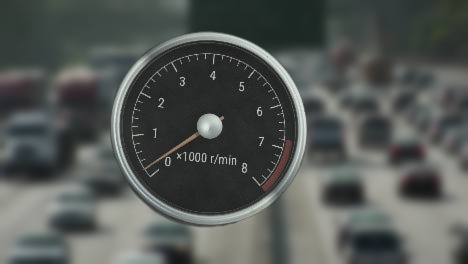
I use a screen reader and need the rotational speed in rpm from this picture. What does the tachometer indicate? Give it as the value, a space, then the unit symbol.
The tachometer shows 200 rpm
